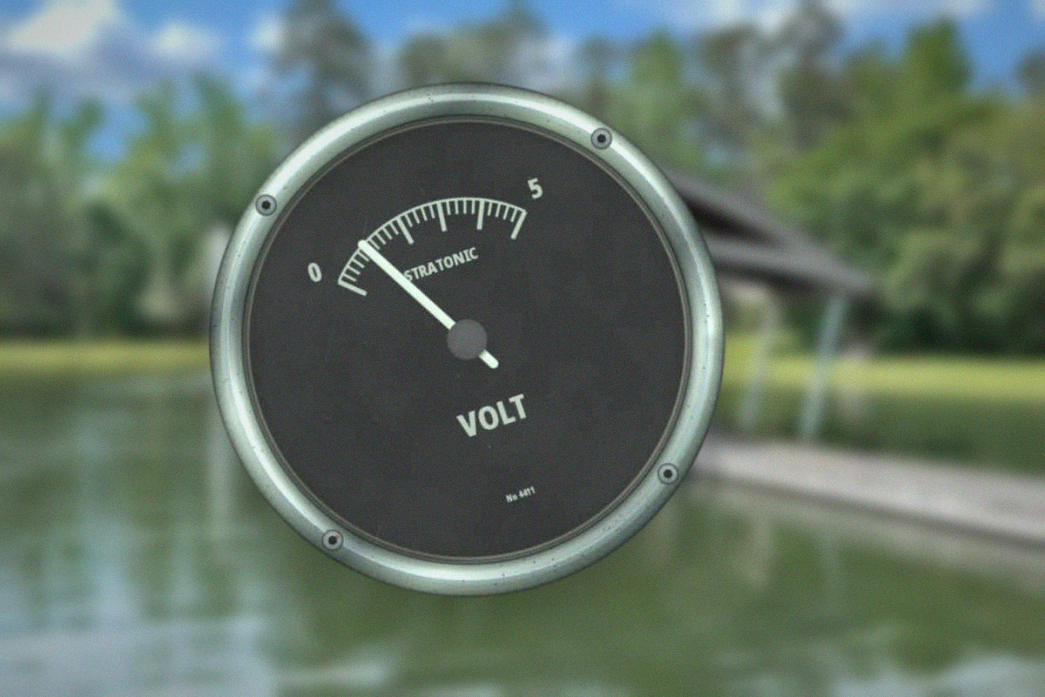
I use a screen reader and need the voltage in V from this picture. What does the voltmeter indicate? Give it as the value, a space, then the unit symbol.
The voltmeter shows 1 V
